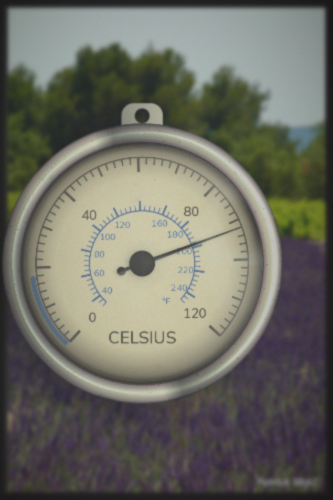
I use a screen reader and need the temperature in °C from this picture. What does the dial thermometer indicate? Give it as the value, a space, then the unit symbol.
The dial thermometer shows 92 °C
